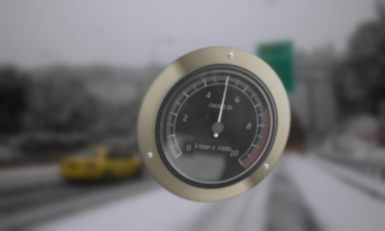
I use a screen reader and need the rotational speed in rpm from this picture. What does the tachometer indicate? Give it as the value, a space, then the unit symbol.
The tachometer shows 5000 rpm
